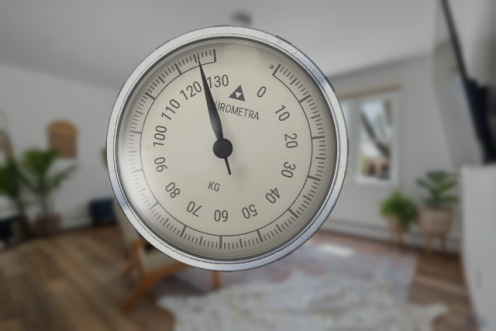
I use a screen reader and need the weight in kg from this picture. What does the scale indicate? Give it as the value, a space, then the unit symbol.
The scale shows 126 kg
